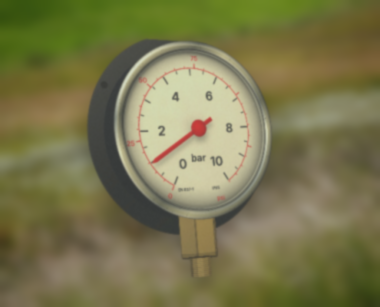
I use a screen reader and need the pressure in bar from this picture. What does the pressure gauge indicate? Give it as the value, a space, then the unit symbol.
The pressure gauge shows 1 bar
